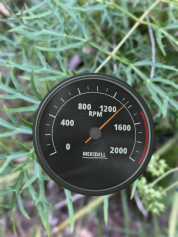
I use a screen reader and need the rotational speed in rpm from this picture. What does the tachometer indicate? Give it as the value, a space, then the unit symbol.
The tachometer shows 1350 rpm
